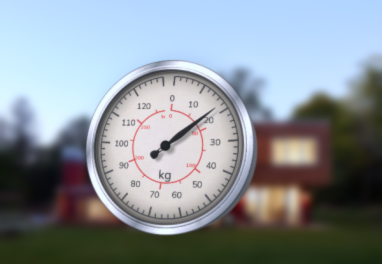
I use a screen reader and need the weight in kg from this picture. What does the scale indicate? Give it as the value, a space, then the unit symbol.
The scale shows 18 kg
